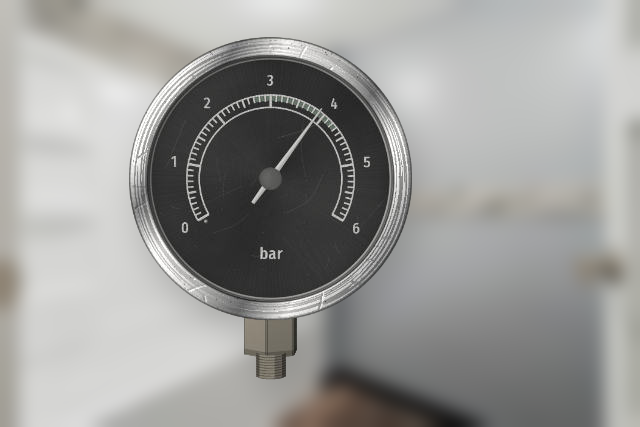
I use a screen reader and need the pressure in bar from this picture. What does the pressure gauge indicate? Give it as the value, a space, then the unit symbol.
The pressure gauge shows 3.9 bar
